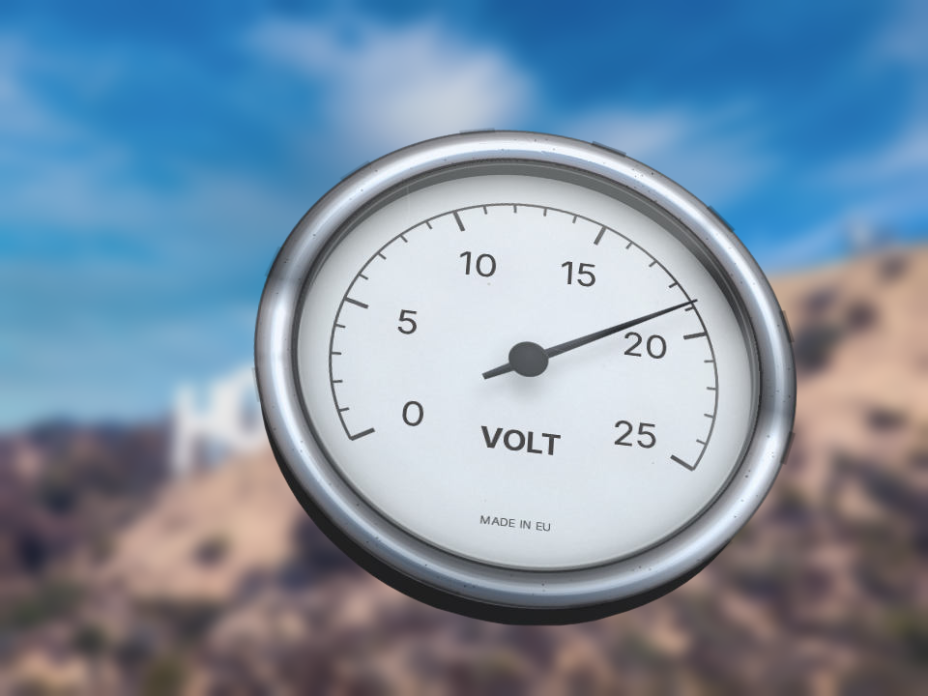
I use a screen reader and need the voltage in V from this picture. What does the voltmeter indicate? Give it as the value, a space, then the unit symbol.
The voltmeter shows 19 V
